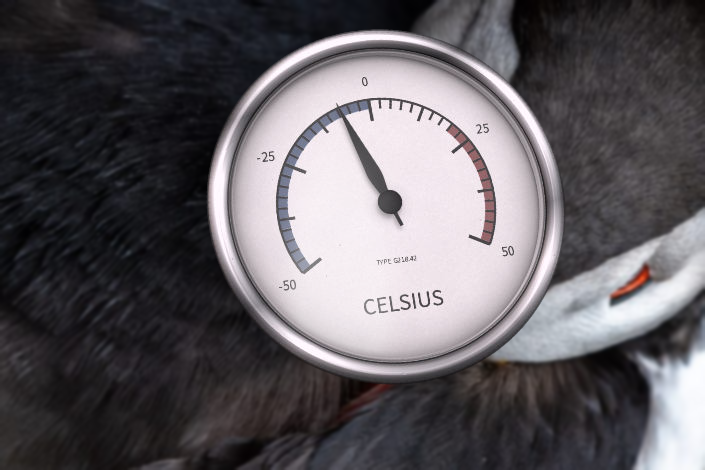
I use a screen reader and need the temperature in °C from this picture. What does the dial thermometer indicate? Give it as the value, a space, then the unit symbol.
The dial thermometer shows -7.5 °C
